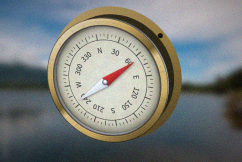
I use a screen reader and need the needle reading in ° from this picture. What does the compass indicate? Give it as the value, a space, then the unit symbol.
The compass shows 65 °
